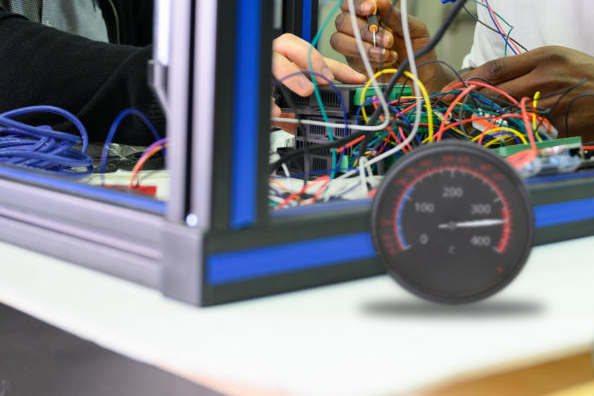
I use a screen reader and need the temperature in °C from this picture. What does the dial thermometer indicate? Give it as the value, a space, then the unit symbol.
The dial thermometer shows 340 °C
